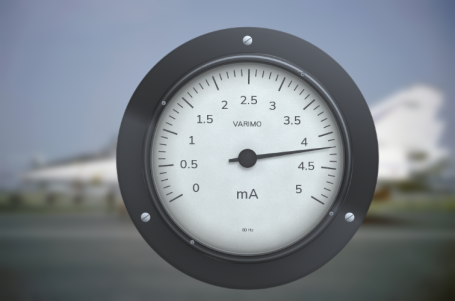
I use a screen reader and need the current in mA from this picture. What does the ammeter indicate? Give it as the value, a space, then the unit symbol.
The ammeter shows 4.2 mA
